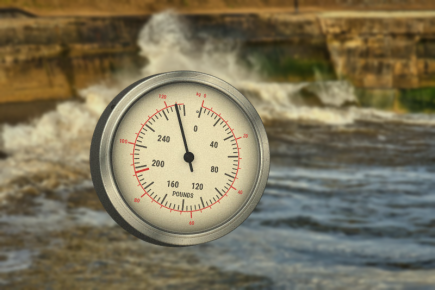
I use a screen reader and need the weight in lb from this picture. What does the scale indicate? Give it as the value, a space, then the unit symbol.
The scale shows 272 lb
